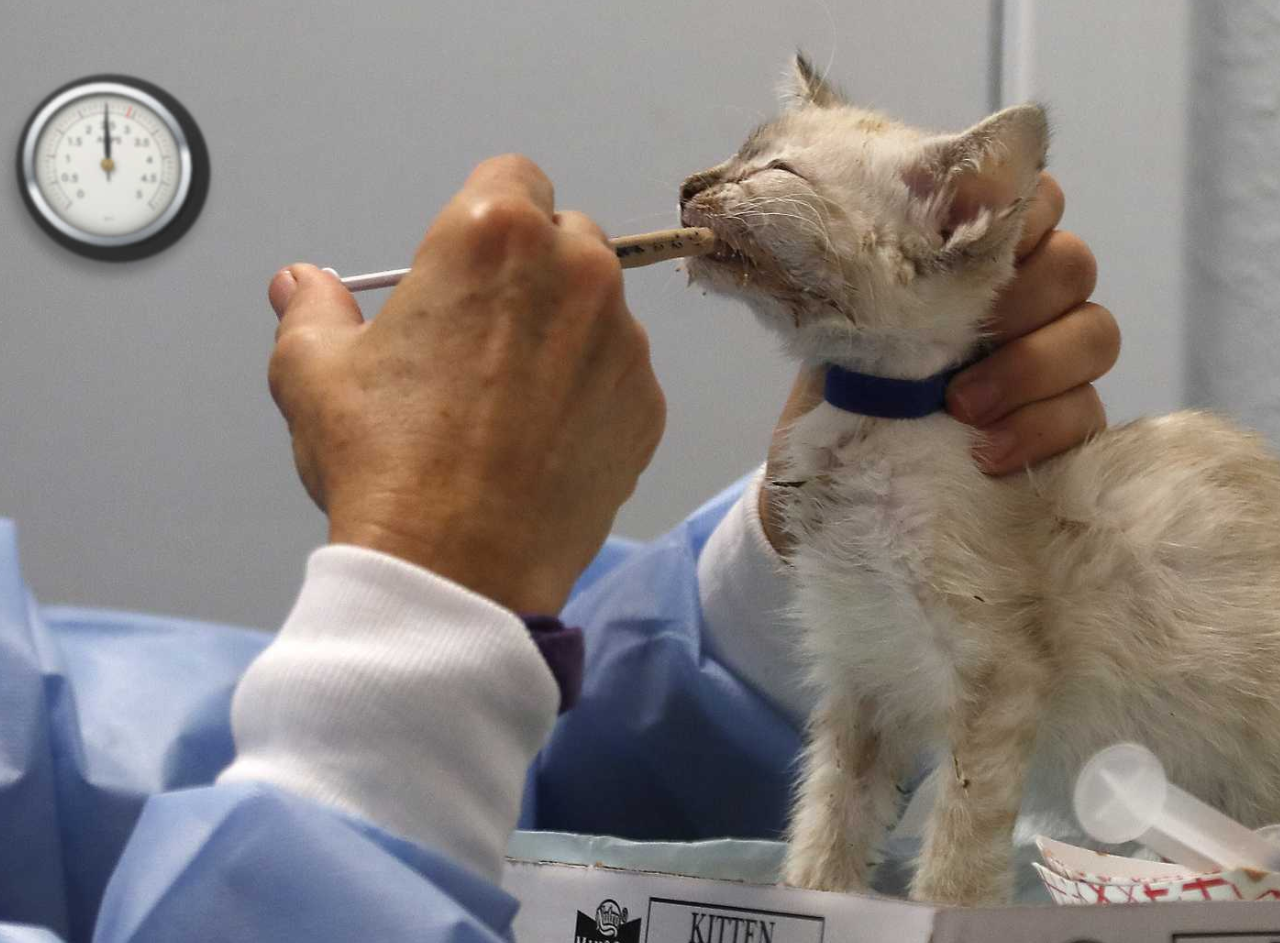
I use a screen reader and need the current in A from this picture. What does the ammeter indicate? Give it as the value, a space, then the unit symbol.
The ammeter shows 2.5 A
